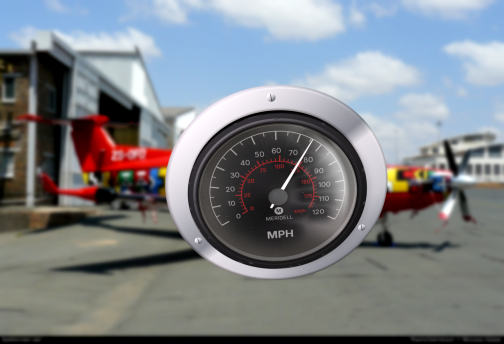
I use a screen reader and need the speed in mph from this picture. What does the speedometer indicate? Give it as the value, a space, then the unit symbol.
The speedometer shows 75 mph
